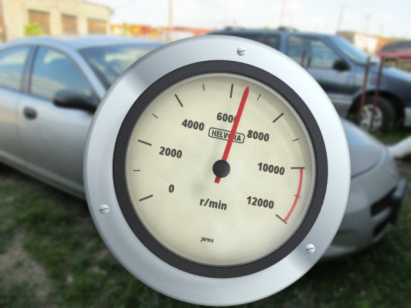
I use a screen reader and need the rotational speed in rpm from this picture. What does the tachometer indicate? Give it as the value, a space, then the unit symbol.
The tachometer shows 6500 rpm
